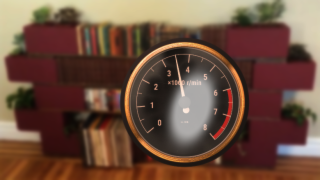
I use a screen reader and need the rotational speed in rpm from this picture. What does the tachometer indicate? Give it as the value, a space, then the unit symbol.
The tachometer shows 3500 rpm
